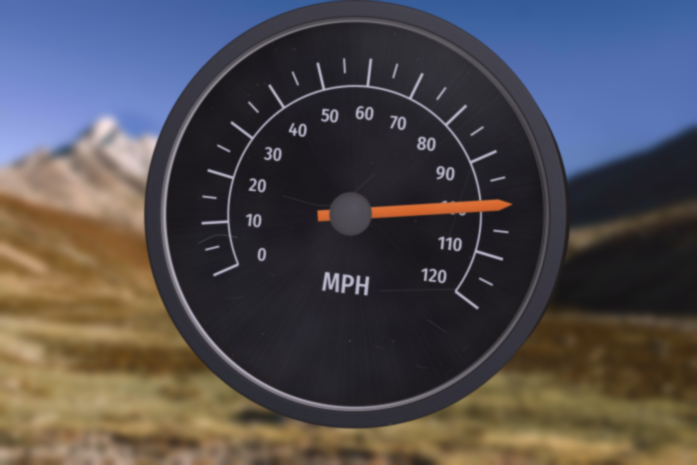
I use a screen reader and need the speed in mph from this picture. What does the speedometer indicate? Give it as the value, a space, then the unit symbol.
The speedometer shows 100 mph
